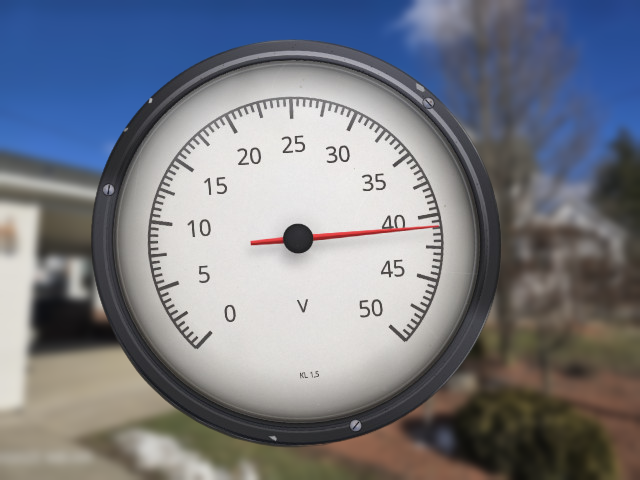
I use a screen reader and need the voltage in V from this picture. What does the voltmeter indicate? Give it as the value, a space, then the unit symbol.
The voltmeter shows 41 V
